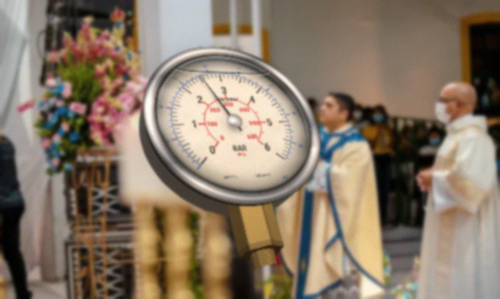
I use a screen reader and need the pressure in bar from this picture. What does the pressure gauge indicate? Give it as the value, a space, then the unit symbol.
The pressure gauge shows 2.5 bar
